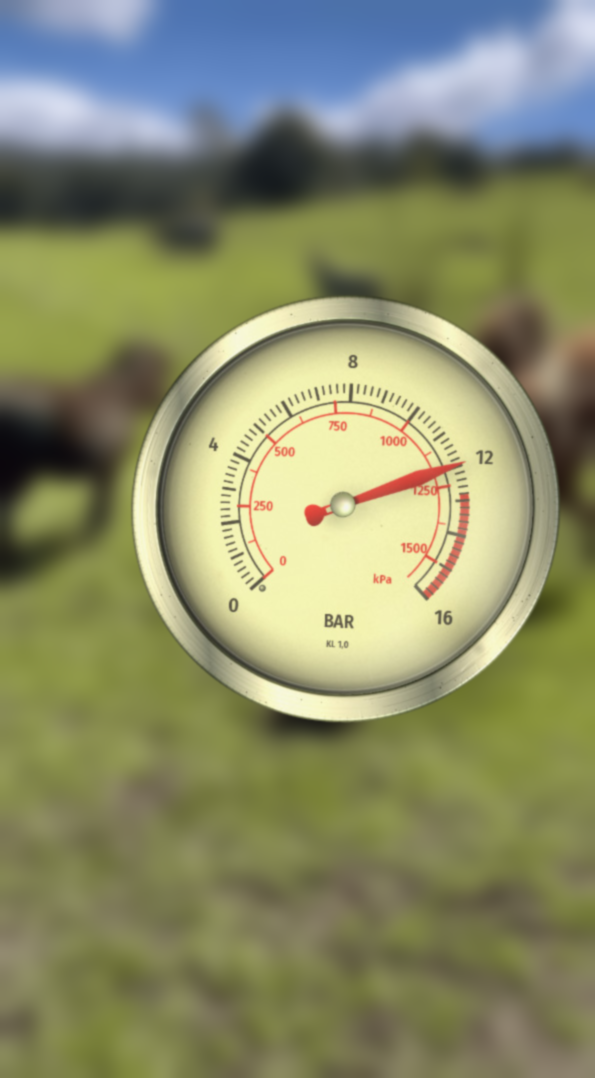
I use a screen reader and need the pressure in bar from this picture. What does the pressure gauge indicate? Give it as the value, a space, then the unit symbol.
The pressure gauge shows 12 bar
